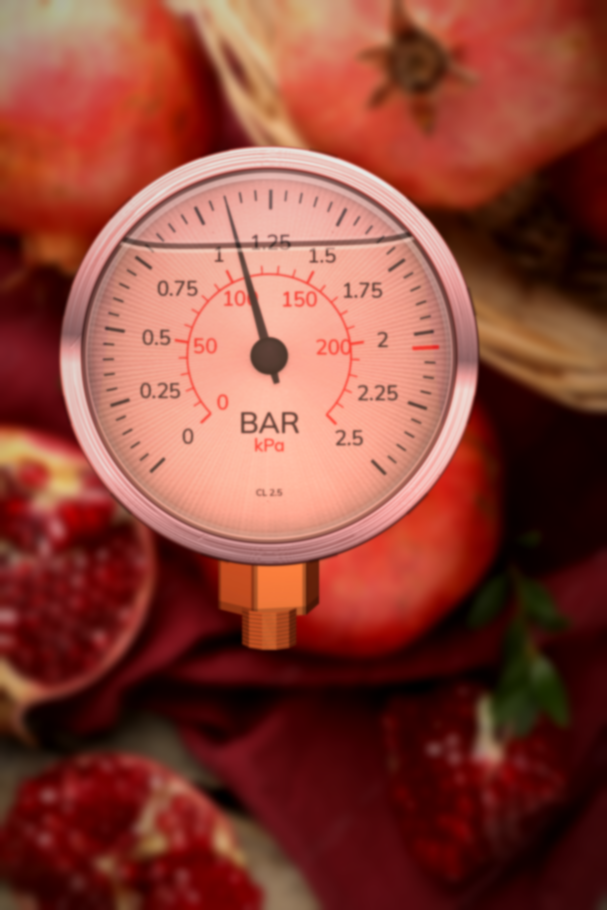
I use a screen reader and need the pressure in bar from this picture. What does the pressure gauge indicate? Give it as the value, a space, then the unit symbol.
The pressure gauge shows 1.1 bar
